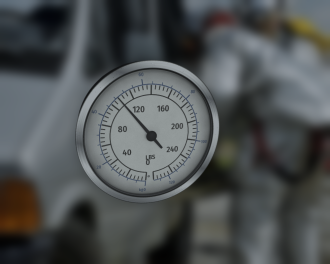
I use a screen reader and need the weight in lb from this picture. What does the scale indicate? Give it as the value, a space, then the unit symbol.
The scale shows 108 lb
